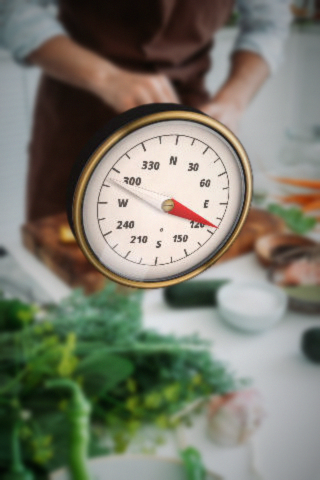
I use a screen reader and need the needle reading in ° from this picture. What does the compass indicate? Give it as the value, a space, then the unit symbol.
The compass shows 112.5 °
